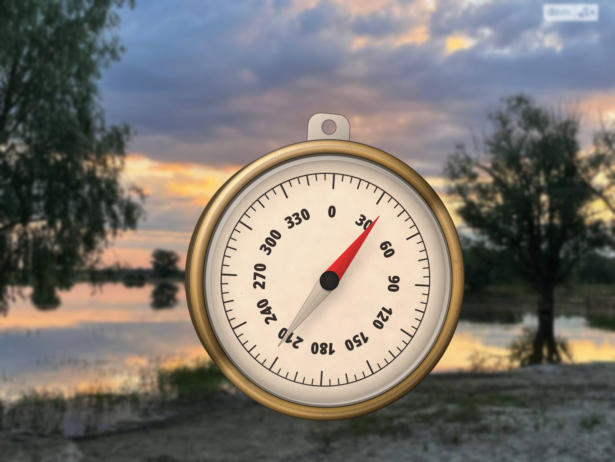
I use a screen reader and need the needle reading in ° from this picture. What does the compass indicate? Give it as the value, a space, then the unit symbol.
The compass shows 35 °
